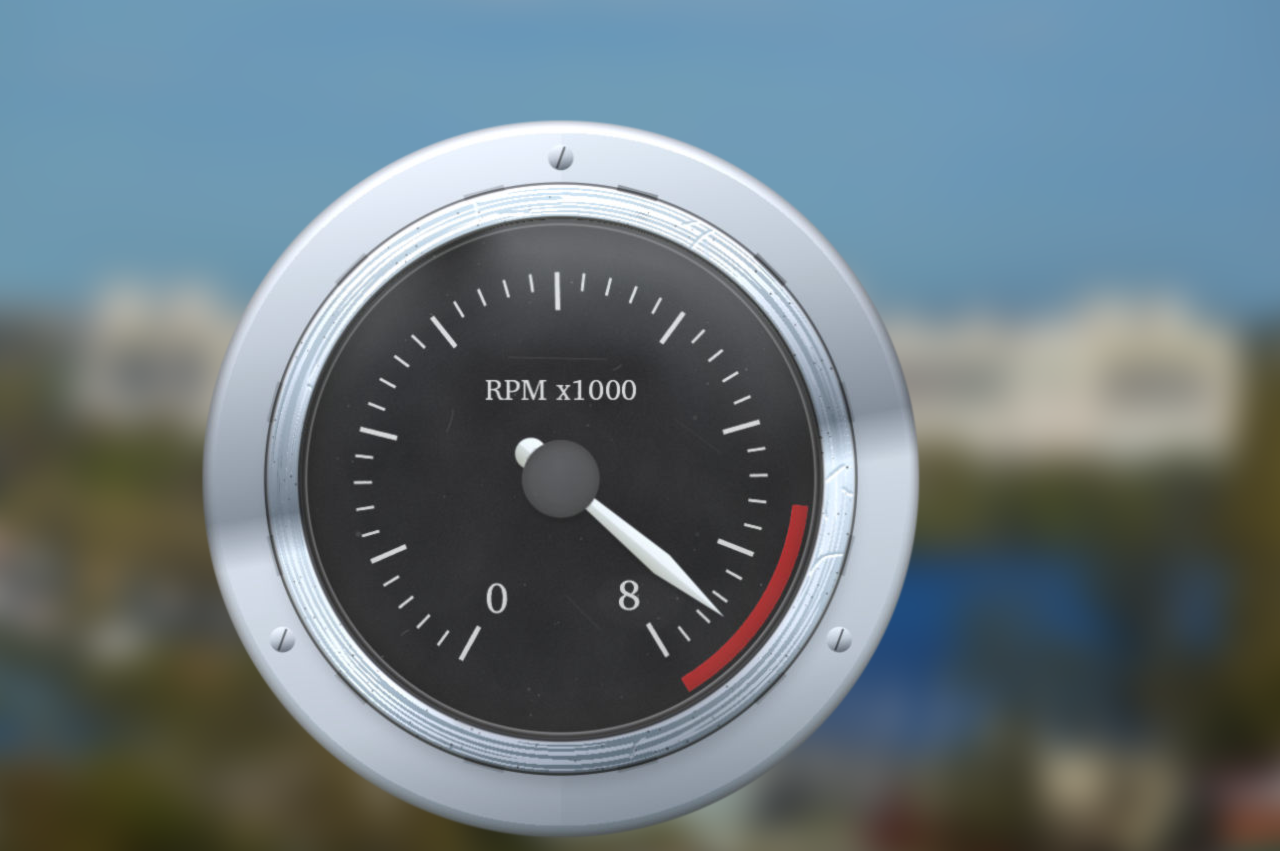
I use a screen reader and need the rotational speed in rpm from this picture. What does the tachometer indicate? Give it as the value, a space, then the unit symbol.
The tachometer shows 7500 rpm
